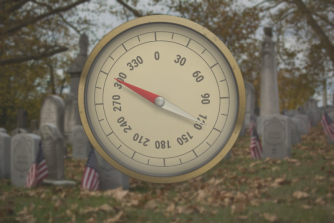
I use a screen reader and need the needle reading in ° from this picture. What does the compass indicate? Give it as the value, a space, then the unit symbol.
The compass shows 300 °
